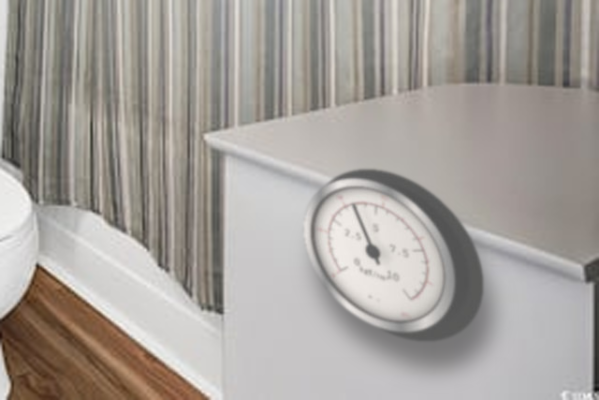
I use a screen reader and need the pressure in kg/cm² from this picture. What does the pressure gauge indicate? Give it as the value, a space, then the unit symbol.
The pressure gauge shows 4 kg/cm²
